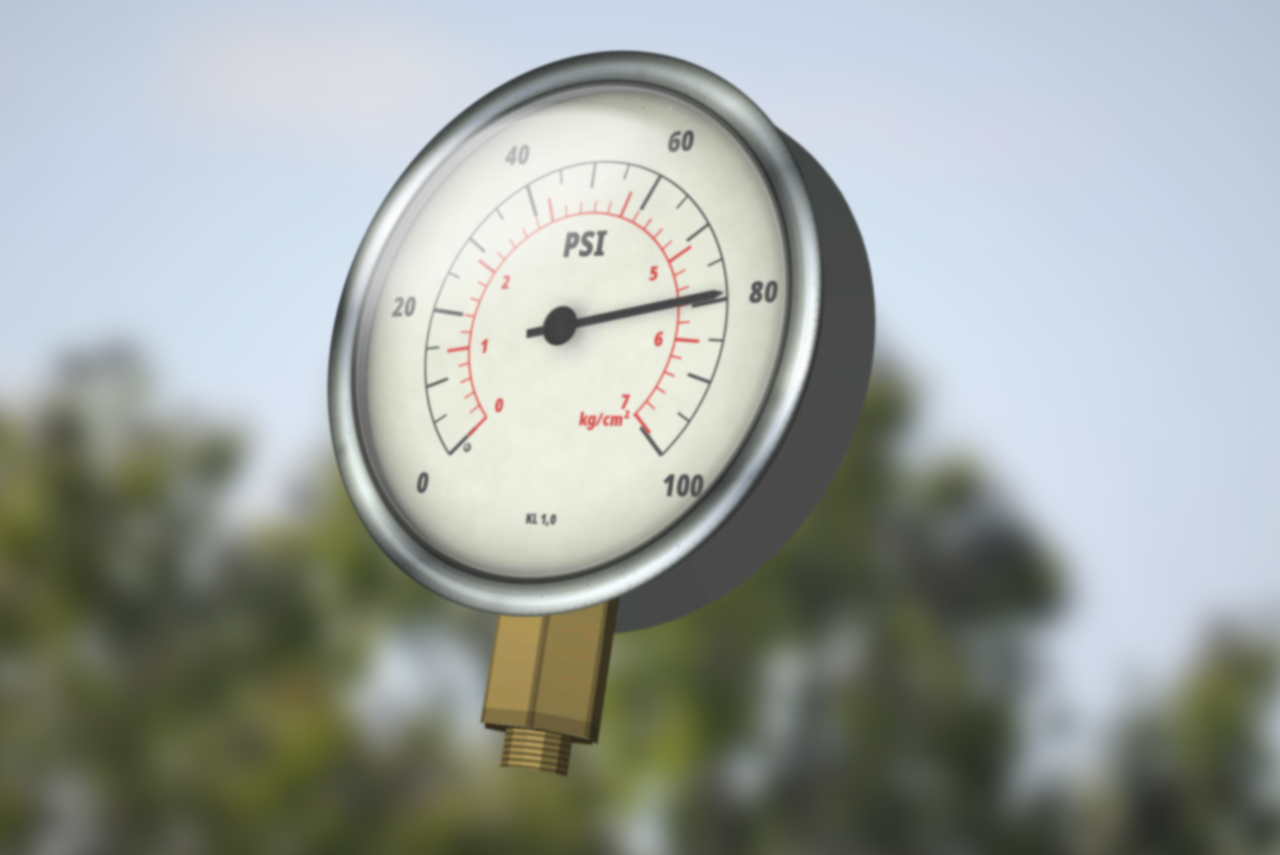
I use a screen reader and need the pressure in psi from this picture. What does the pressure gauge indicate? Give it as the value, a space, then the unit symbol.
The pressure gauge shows 80 psi
